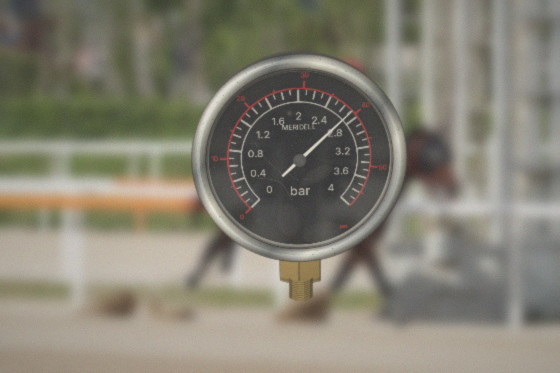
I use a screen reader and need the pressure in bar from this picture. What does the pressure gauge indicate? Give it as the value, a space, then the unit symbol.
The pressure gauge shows 2.7 bar
